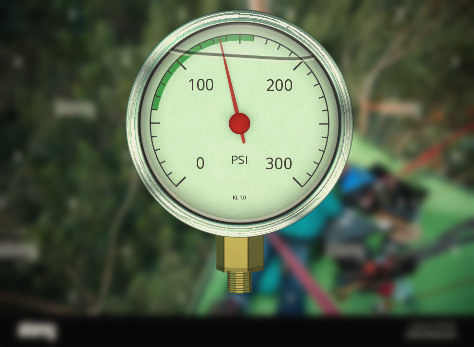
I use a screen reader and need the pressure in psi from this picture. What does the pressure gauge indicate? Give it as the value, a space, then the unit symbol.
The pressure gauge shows 135 psi
